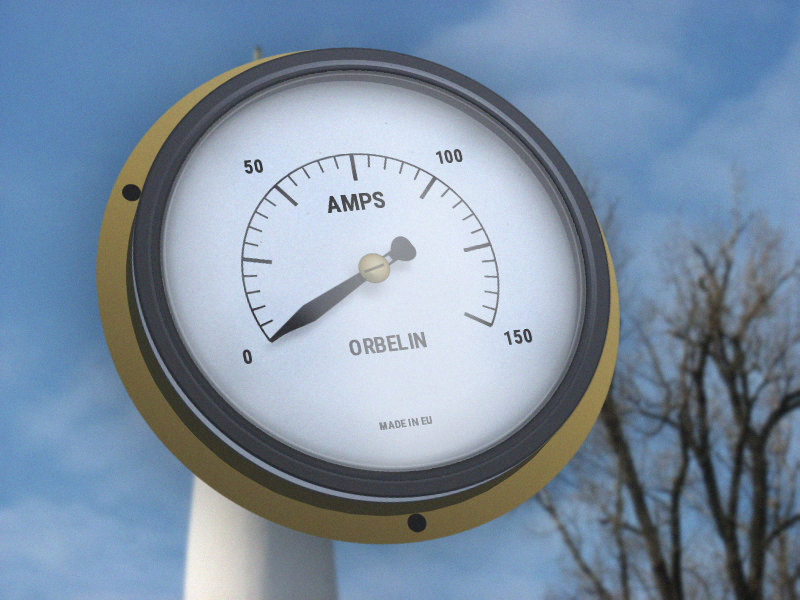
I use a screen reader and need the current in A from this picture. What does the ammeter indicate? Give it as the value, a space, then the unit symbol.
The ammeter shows 0 A
